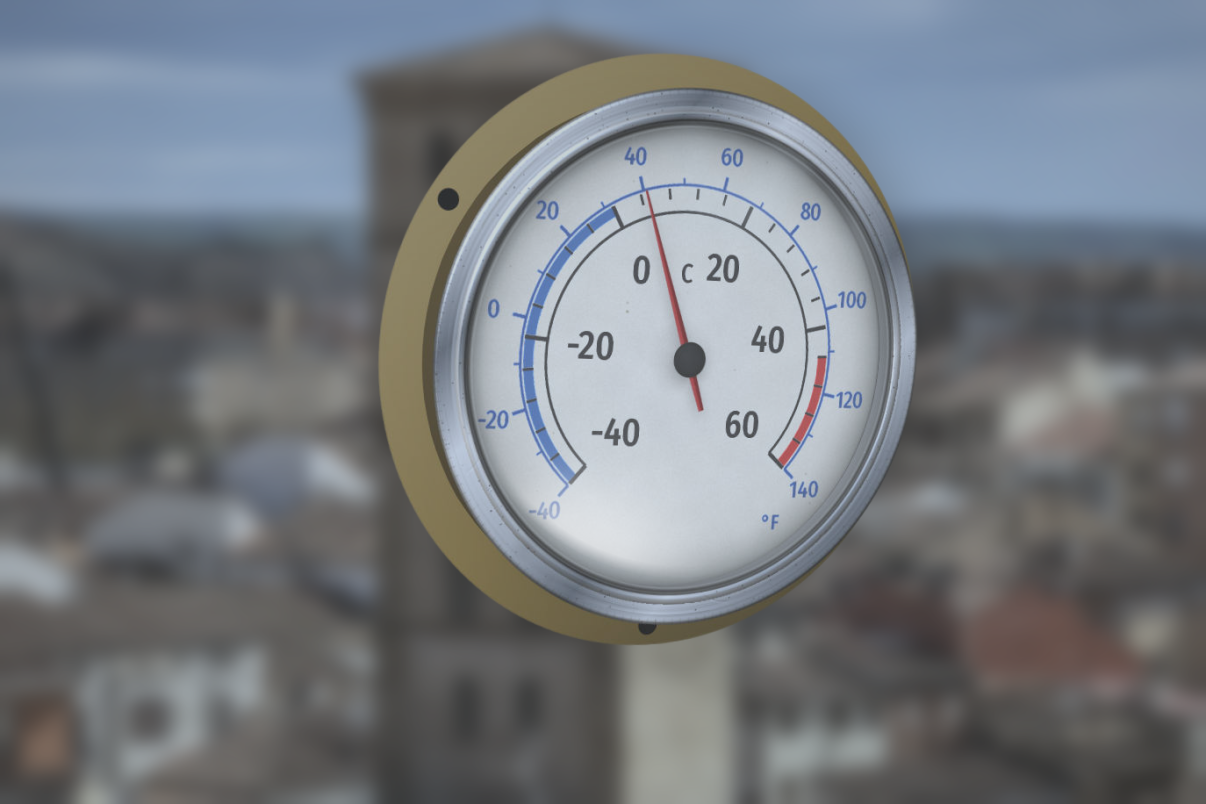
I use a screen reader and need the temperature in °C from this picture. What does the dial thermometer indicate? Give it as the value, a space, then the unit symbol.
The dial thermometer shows 4 °C
